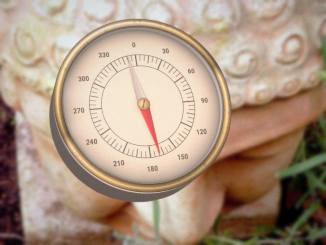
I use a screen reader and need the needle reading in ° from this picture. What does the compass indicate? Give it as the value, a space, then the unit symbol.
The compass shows 170 °
